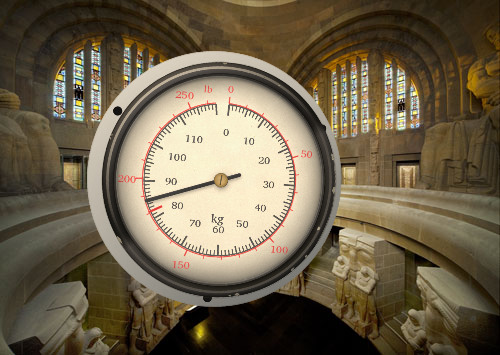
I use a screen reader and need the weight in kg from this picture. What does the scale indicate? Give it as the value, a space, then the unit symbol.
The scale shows 85 kg
